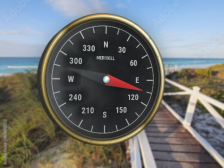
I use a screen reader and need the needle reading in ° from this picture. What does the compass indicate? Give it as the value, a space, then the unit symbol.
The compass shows 105 °
